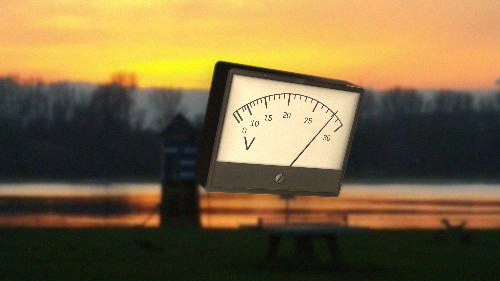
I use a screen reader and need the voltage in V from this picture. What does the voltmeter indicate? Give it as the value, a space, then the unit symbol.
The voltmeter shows 28 V
